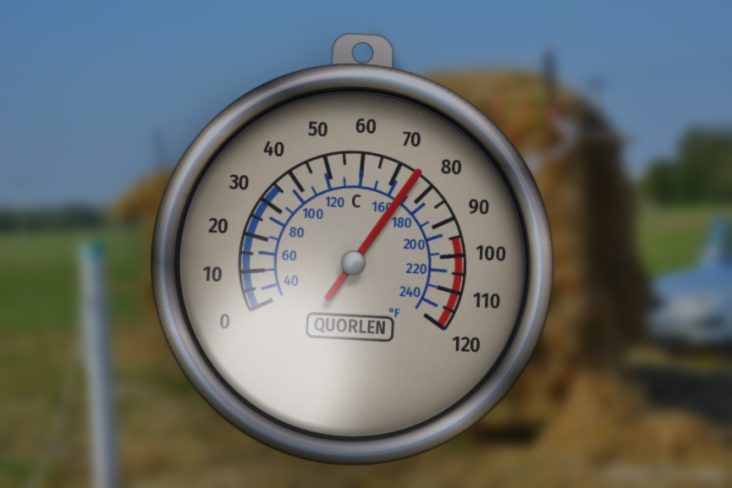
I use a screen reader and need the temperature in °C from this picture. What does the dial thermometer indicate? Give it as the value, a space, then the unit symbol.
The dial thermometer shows 75 °C
